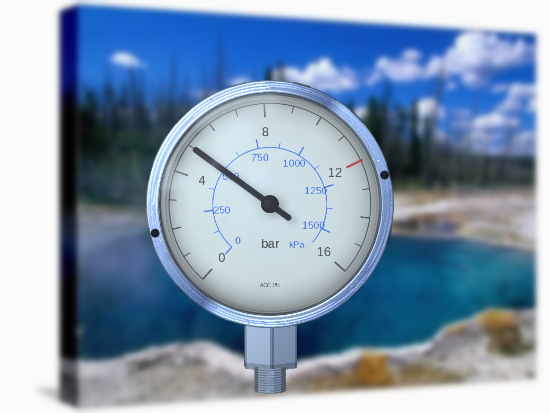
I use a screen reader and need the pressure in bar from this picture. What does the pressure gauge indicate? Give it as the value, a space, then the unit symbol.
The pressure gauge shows 5 bar
